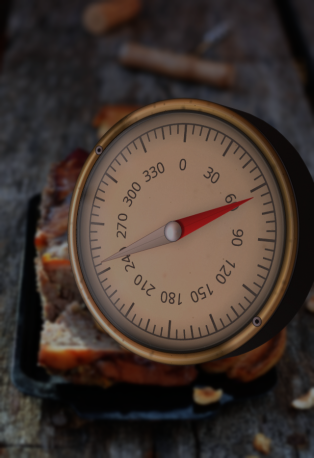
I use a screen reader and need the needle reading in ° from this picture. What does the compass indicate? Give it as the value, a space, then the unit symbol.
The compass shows 65 °
